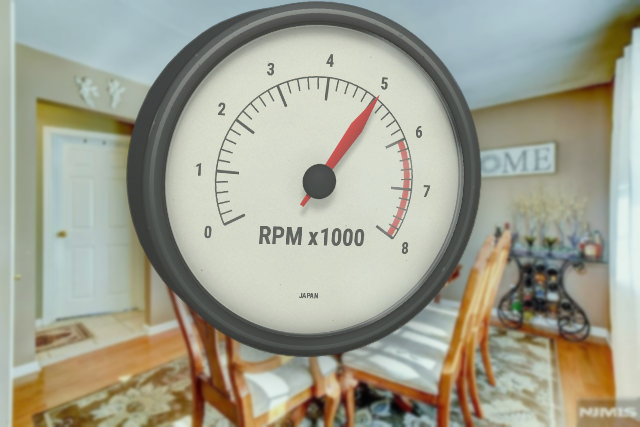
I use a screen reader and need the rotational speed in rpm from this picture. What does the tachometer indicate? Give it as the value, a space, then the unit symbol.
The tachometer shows 5000 rpm
